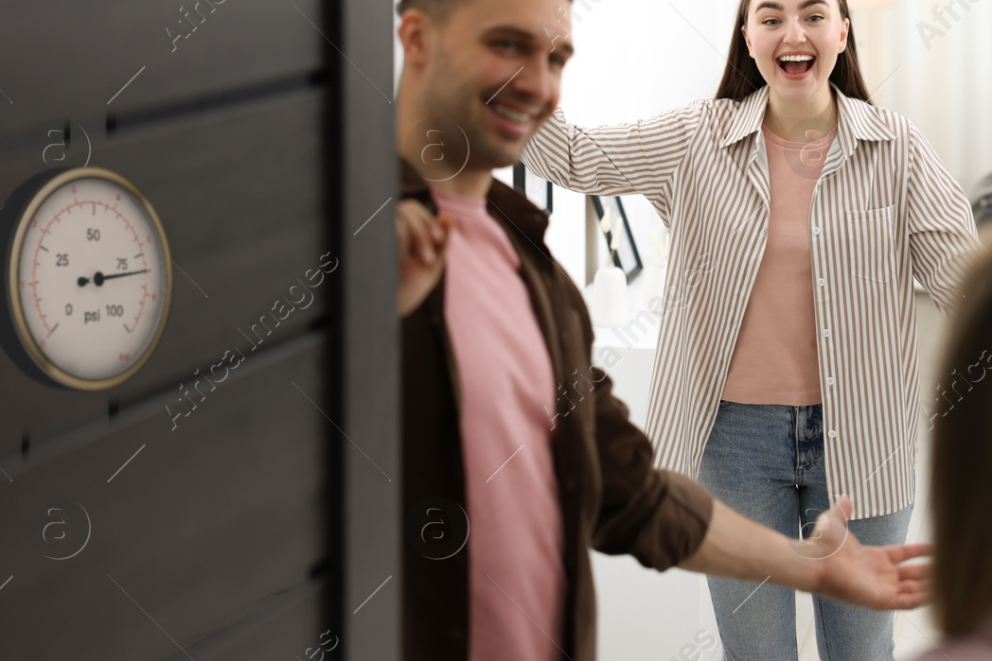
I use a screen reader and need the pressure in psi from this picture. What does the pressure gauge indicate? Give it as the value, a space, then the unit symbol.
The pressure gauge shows 80 psi
